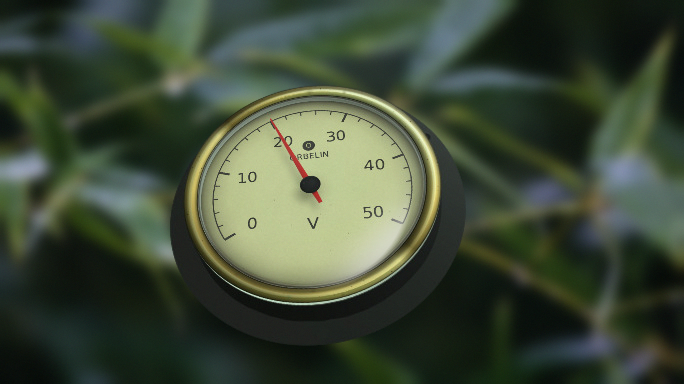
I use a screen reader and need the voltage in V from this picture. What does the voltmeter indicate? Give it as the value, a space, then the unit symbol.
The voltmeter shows 20 V
